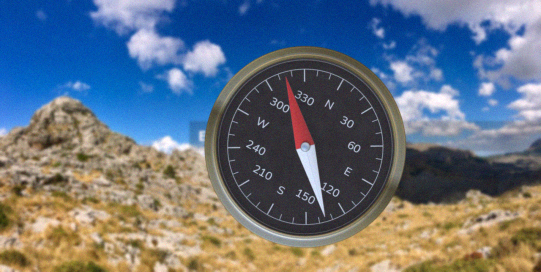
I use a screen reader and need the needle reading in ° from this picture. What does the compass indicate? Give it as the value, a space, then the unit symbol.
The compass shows 315 °
